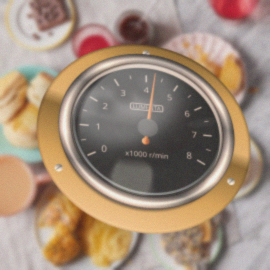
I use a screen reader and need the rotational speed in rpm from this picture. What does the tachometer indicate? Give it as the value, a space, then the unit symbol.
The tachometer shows 4250 rpm
